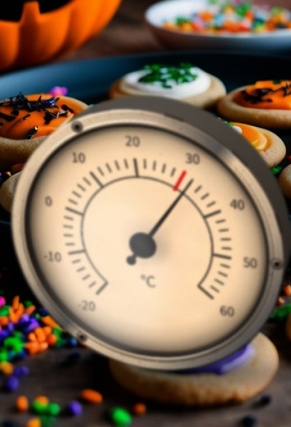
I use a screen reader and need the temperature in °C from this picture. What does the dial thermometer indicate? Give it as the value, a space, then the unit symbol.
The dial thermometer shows 32 °C
